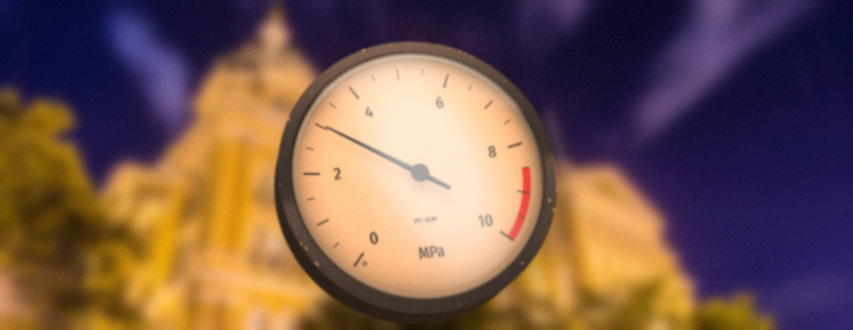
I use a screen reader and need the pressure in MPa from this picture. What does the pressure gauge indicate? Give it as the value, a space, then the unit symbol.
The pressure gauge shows 3 MPa
